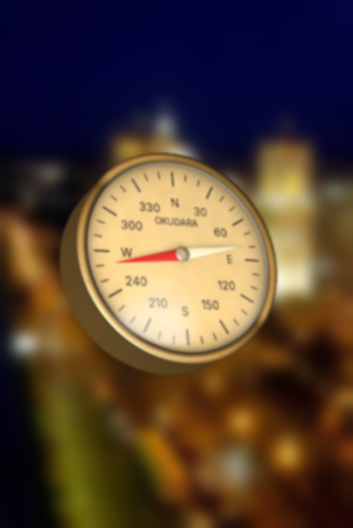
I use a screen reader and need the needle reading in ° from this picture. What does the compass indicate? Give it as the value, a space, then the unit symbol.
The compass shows 260 °
